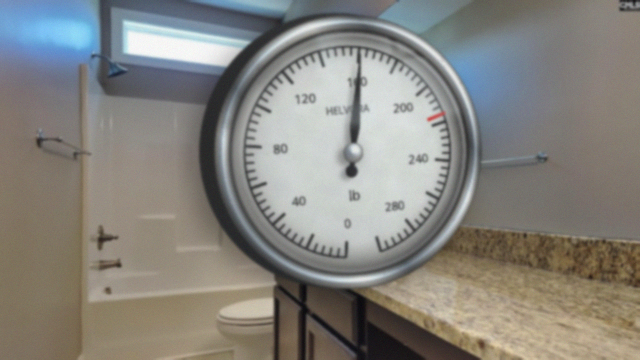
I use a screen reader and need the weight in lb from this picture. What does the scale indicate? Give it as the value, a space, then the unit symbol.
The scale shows 160 lb
